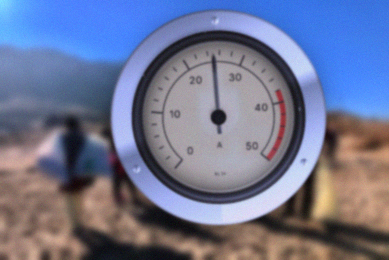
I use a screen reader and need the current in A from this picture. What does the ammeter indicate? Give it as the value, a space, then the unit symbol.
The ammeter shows 25 A
